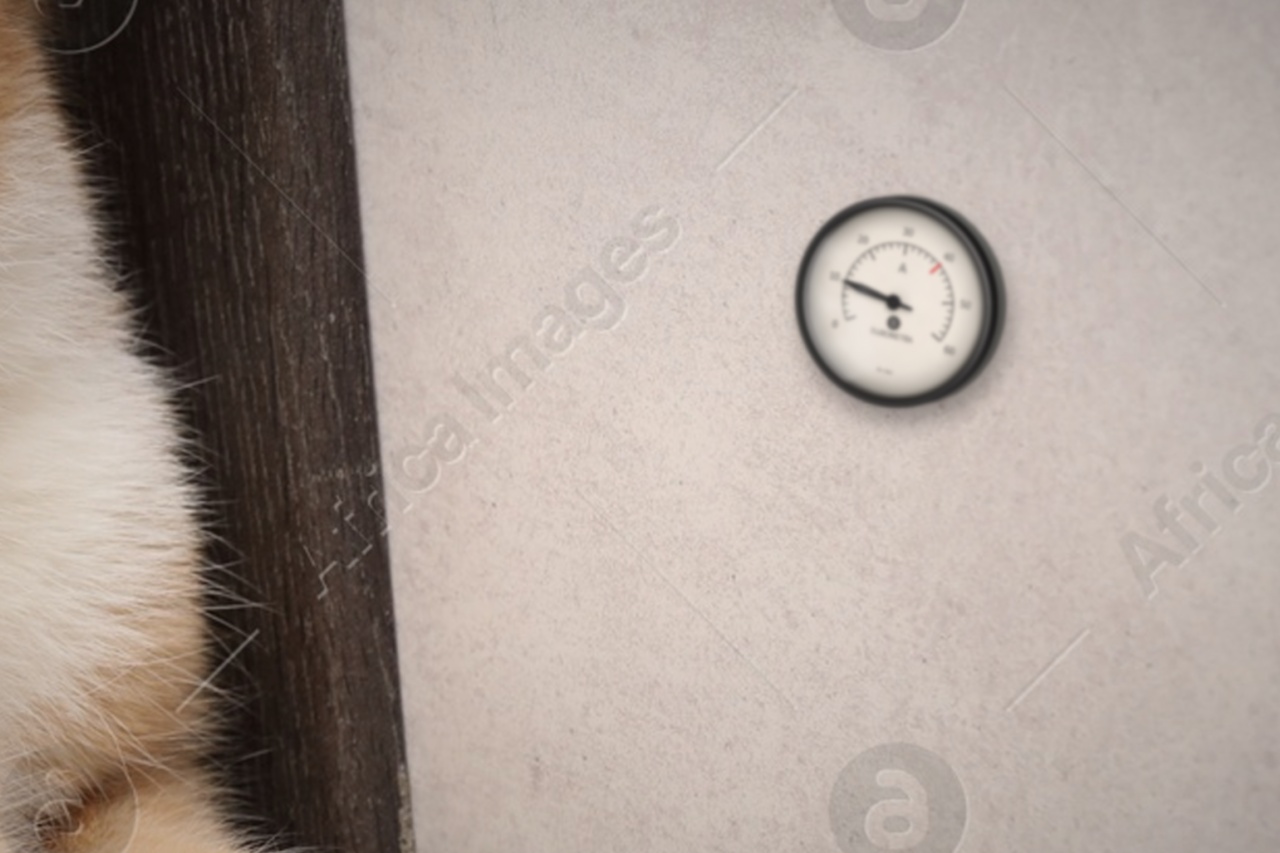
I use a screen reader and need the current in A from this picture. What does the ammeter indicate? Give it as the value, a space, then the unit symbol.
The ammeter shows 10 A
